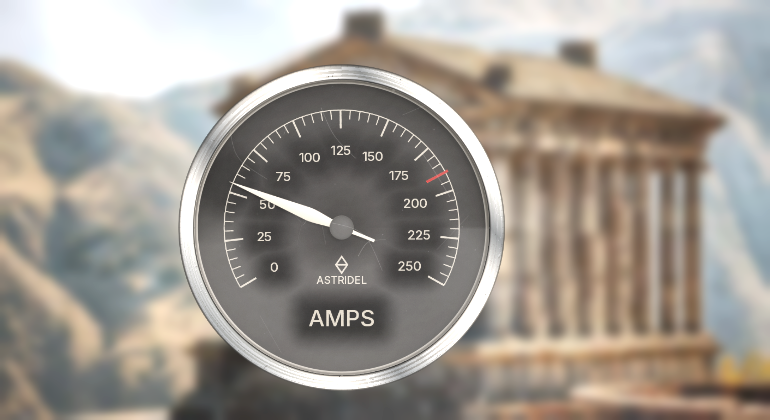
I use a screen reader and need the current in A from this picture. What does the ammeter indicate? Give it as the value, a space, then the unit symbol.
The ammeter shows 55 A
